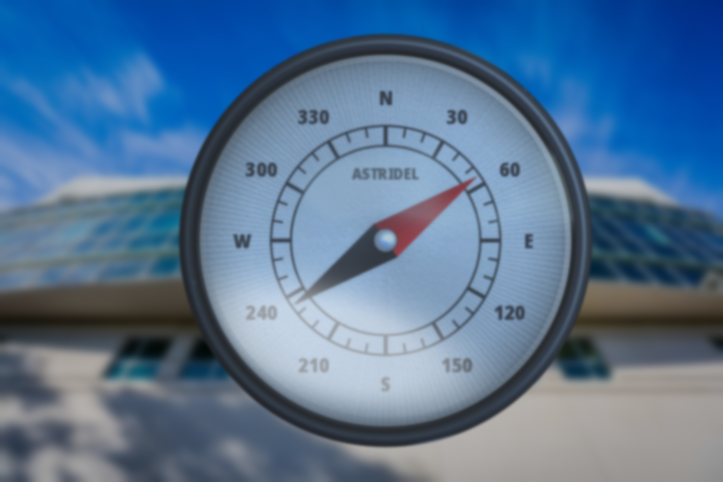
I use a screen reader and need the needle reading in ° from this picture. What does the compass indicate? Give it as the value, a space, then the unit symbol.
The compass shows 55 °
